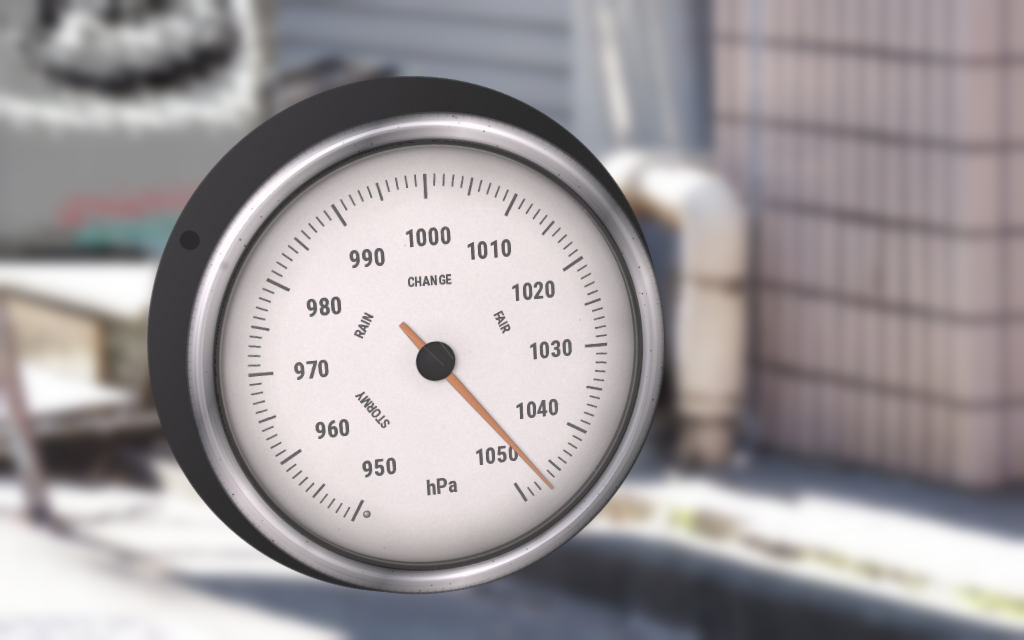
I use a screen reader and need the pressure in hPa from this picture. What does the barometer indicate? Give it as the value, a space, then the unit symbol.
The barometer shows 1047 hPa
